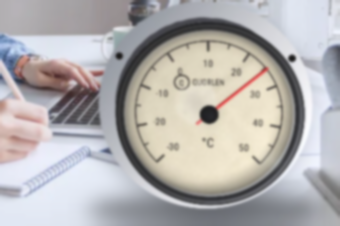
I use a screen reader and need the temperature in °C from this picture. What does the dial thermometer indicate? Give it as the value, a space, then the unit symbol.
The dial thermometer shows 25 °C
